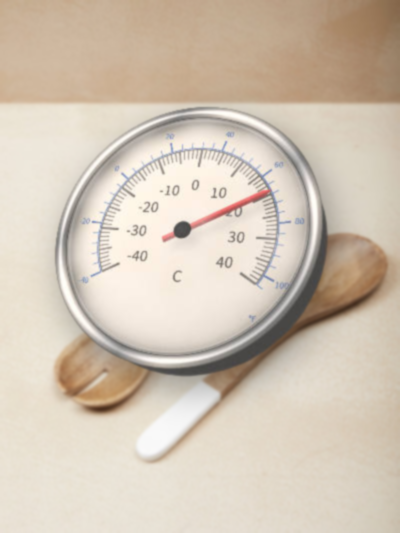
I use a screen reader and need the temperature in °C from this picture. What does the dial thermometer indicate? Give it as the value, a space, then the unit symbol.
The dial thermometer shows 20 °C
